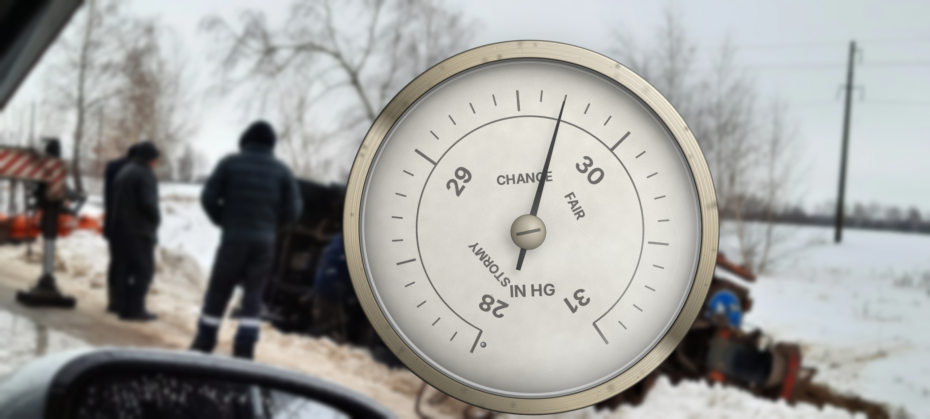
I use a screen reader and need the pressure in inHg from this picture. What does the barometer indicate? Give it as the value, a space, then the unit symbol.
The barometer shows 29.7 inHg
